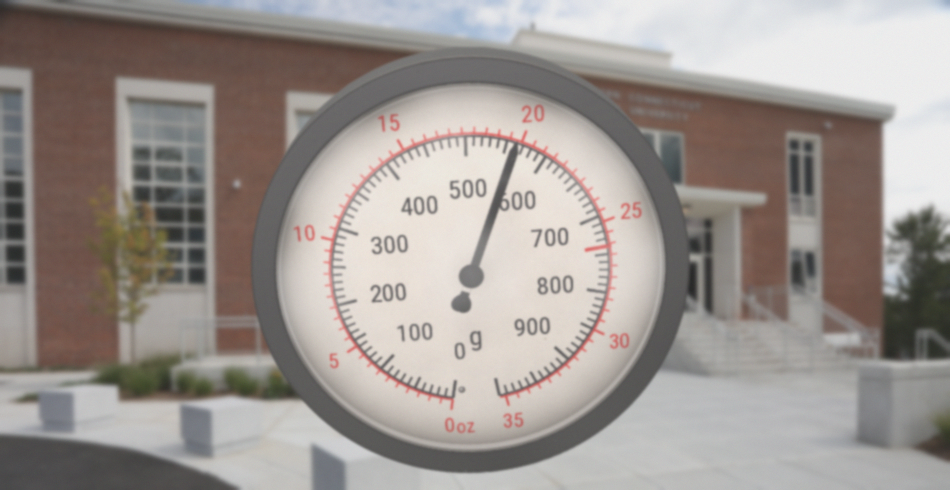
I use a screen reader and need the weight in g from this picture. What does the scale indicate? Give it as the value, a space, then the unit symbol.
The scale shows 560 g
